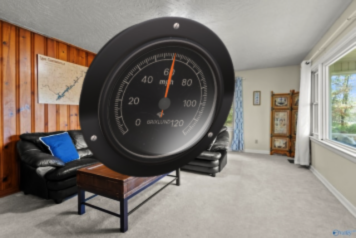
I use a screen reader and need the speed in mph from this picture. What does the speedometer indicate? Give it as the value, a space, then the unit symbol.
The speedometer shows 60 mph
